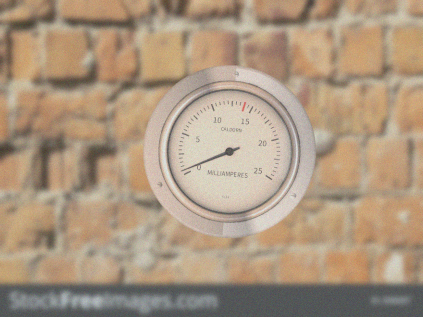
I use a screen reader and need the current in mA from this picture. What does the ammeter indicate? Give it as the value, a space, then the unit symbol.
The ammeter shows 0.5 mA
